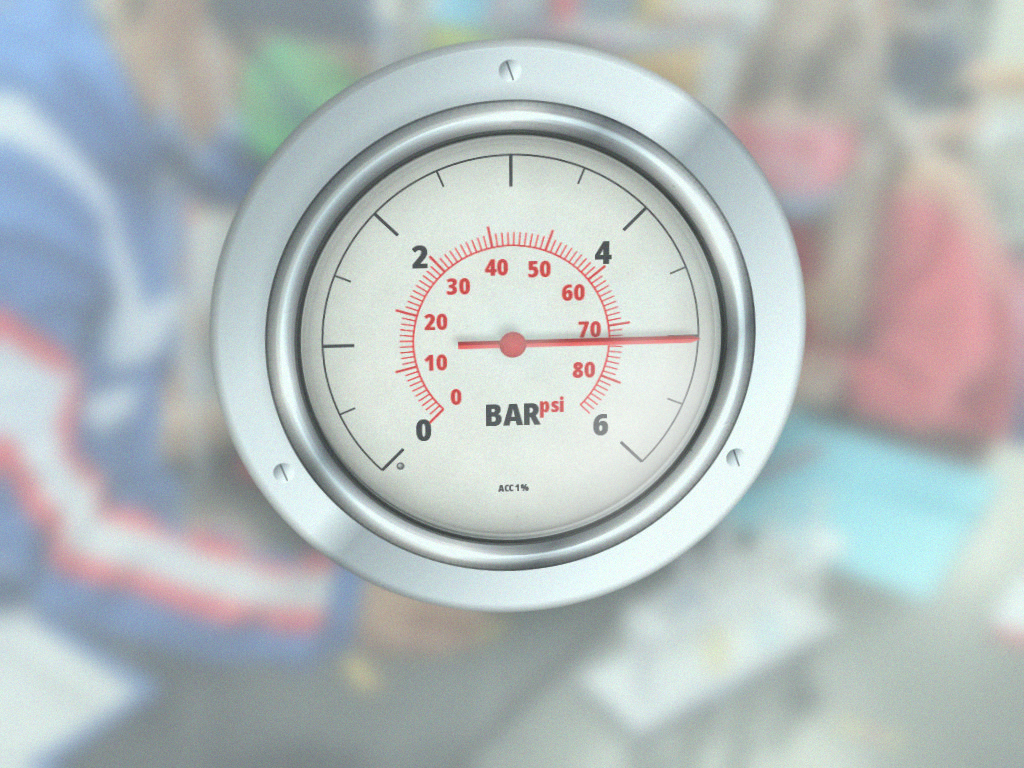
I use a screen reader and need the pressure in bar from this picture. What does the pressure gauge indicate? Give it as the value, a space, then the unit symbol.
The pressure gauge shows 5 bar
